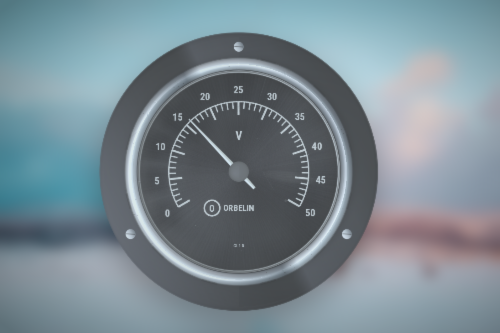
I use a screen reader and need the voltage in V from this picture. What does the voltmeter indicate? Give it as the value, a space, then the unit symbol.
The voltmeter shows 16 V
